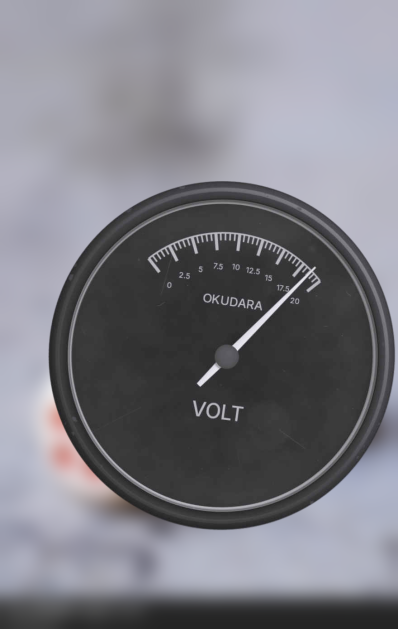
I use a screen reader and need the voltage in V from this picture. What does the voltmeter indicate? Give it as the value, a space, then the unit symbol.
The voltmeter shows 18.5 V
